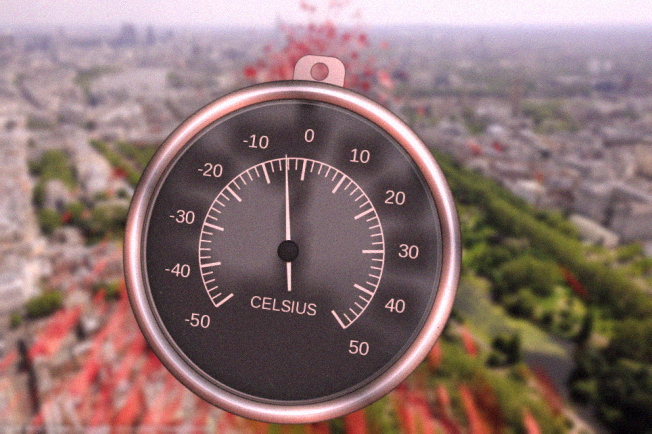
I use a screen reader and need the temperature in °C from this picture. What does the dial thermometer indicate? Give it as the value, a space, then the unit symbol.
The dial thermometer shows -4 °C
